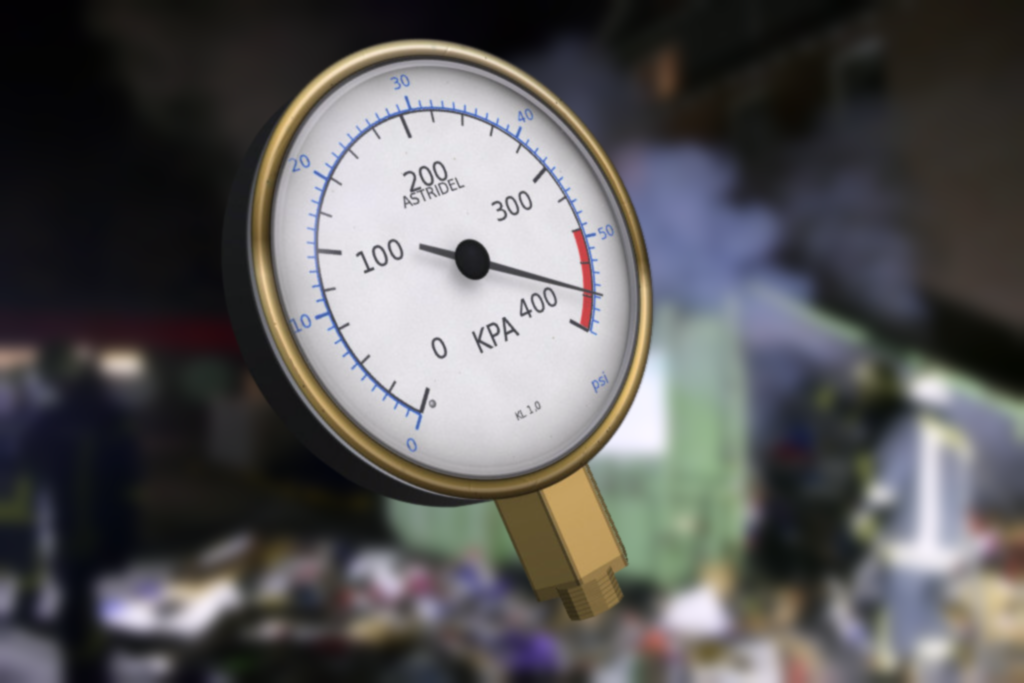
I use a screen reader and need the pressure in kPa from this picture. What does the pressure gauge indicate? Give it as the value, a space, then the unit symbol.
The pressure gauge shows 380 kPa
